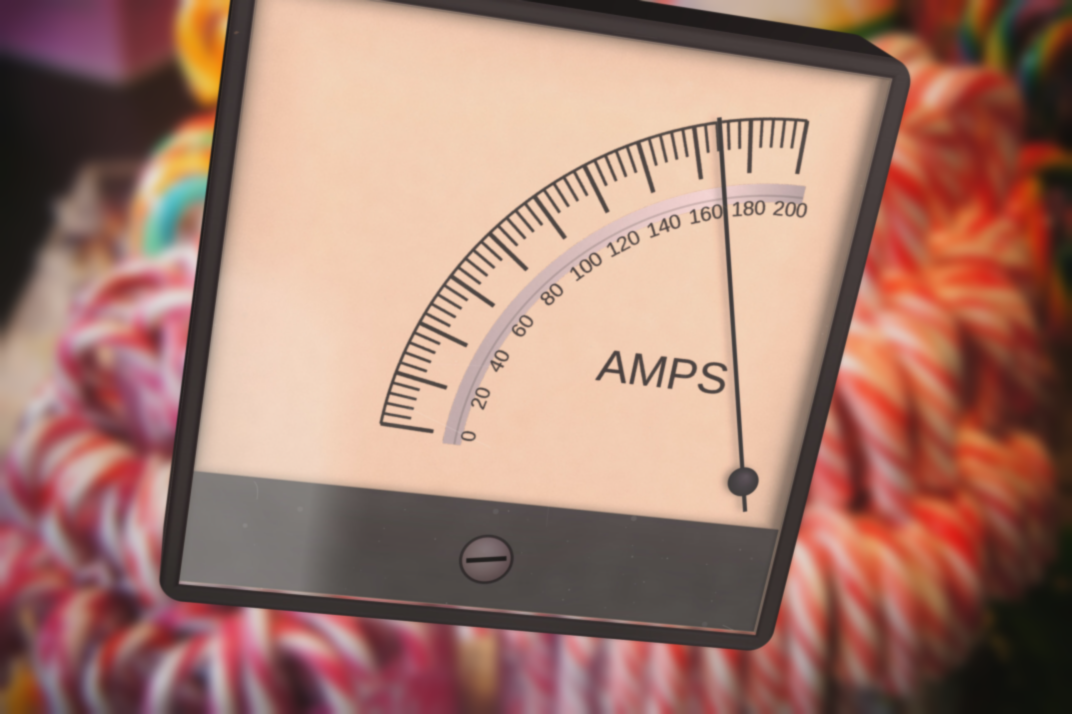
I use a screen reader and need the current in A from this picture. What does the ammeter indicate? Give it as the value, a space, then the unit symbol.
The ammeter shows 168 A
